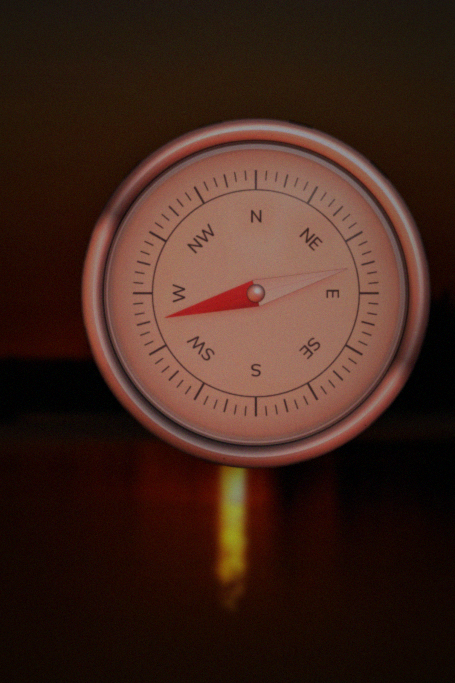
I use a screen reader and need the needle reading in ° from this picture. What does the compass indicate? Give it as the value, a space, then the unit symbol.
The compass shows 255 °
